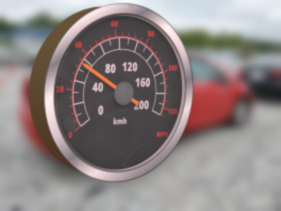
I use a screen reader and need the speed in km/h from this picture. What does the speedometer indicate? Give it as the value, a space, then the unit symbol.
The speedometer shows 55 km/h
